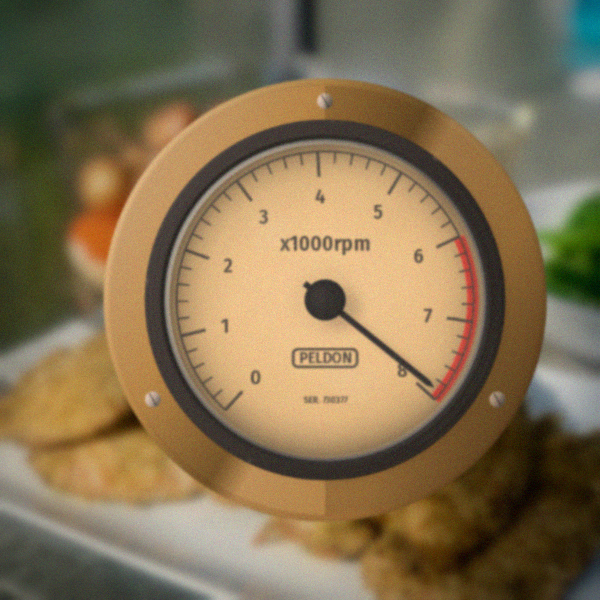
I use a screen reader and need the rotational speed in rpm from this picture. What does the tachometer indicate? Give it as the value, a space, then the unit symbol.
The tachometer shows 7900 rpm
